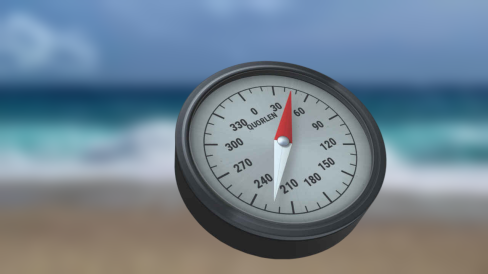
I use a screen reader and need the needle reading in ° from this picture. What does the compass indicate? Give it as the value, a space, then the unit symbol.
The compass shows 45 °
